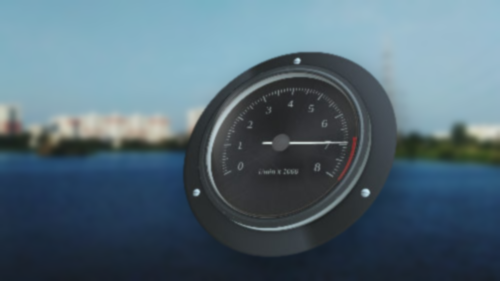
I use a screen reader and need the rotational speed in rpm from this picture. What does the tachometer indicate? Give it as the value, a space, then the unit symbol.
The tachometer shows 7000 rpm
